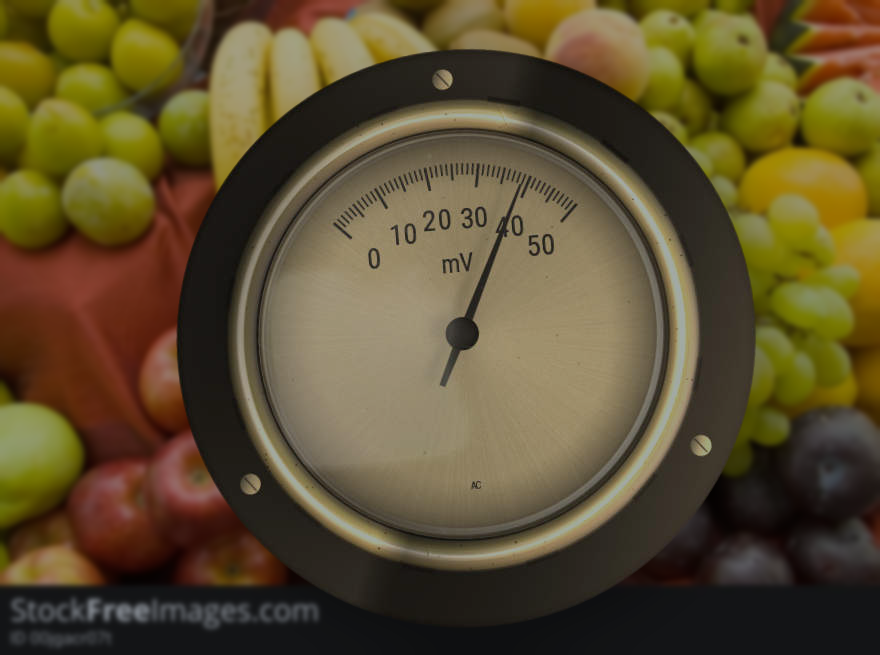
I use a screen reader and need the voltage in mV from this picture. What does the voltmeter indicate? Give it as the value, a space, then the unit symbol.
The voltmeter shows 39 mV
